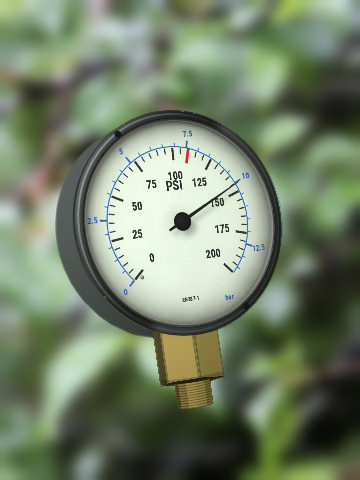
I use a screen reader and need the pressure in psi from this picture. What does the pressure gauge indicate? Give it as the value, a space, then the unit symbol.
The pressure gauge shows 145 psi
